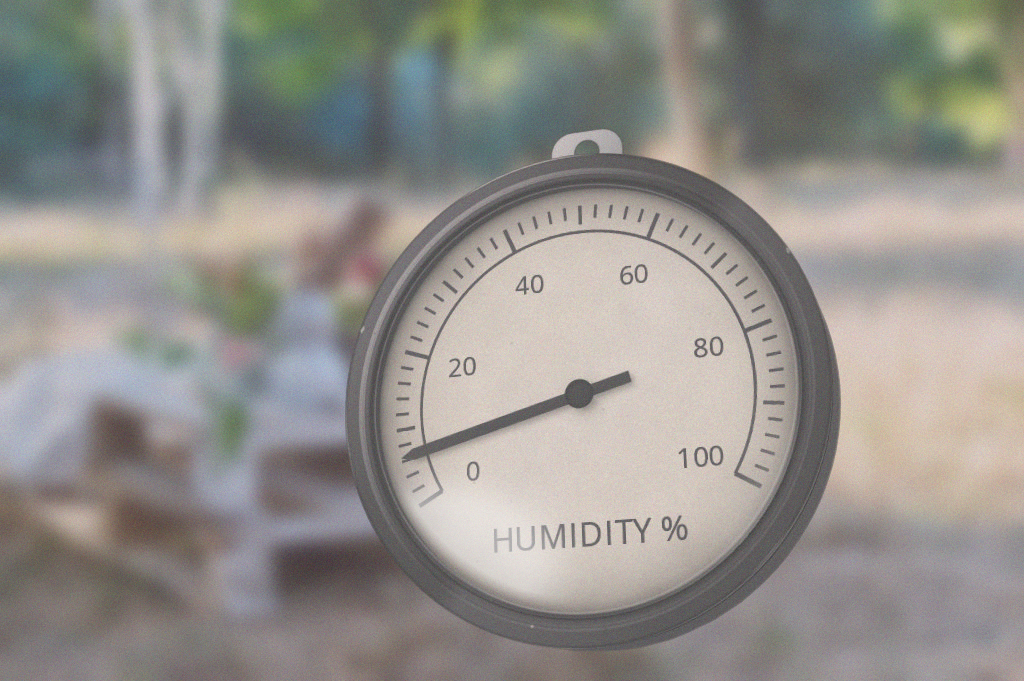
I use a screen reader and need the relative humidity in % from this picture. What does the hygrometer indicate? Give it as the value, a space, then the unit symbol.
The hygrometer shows 6 %
